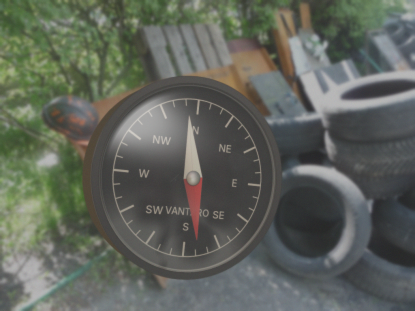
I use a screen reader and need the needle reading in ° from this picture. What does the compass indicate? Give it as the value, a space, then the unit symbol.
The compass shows 170 °
